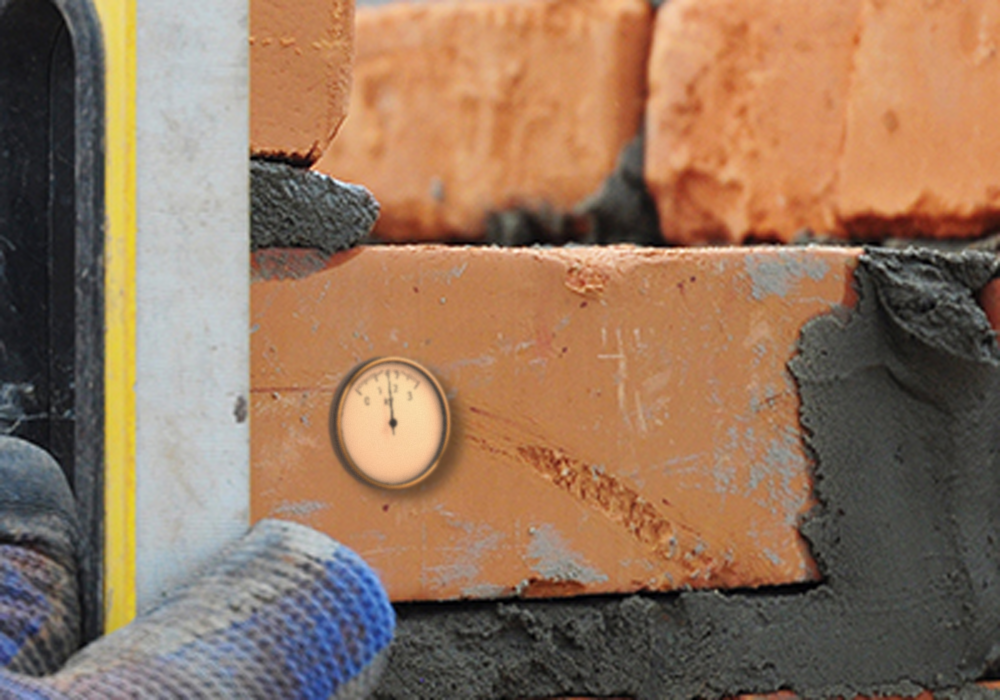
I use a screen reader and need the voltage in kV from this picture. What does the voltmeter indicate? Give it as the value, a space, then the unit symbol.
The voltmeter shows 1.5 kV
